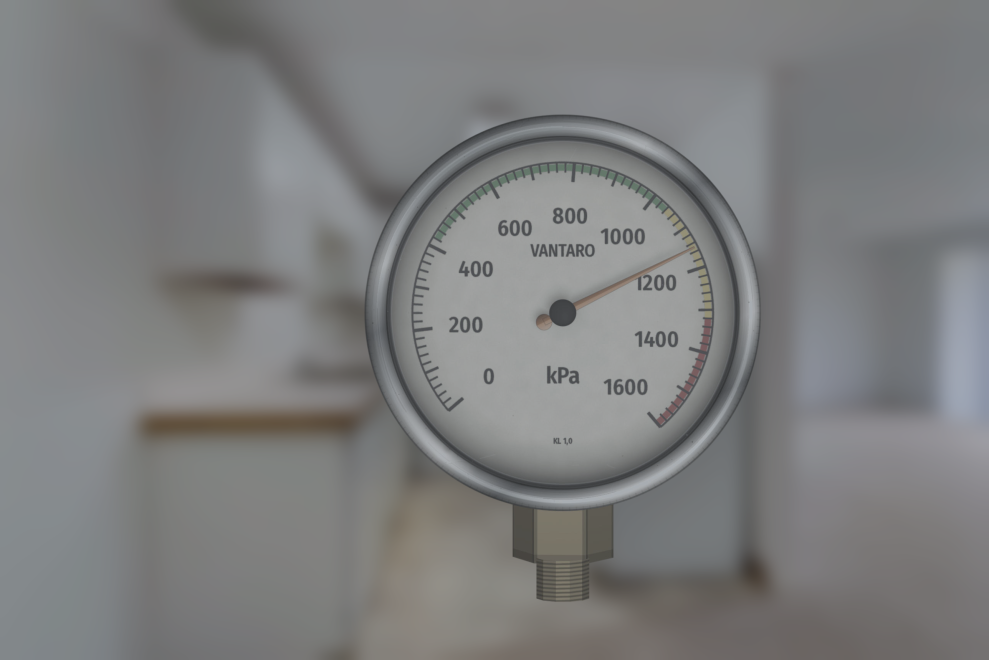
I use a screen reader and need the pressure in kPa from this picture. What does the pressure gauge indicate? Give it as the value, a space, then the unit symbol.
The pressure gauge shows 1150 kPa
